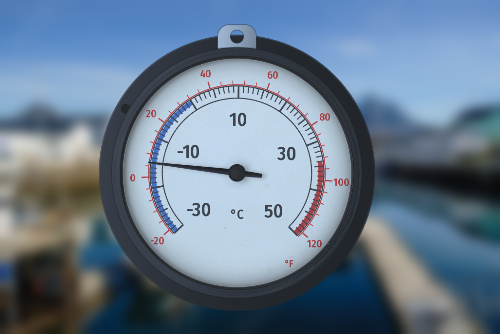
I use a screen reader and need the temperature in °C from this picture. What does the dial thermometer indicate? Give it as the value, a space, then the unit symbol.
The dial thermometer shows -15 °C
